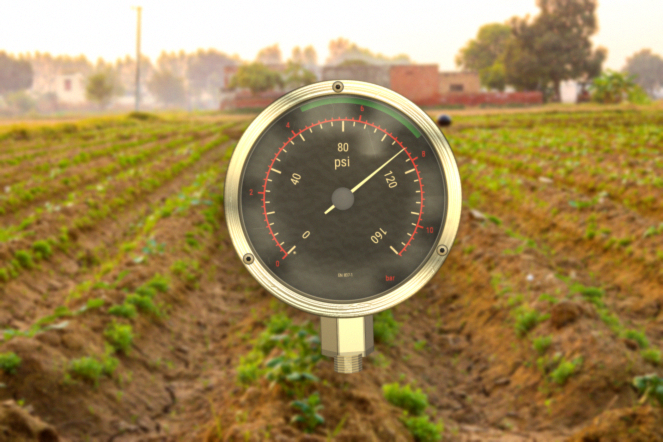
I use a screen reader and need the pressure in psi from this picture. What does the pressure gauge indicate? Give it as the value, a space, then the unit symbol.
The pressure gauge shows 110 psi
